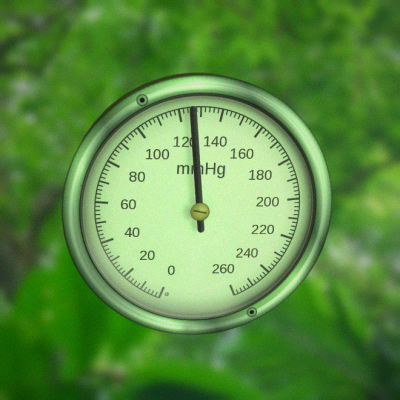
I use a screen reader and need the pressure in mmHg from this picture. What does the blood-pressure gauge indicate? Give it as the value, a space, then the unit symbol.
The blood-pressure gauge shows 126 mmHg
